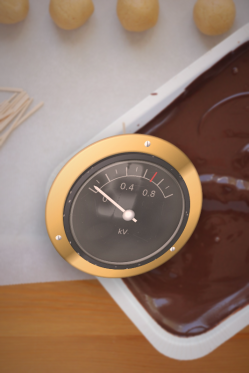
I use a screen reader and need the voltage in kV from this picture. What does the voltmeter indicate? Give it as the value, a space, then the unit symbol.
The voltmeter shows 0.05 kV
